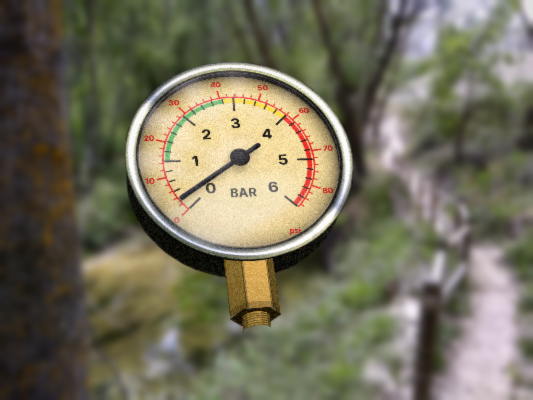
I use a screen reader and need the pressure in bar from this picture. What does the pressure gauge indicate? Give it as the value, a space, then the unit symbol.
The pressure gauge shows 0.2 bar
